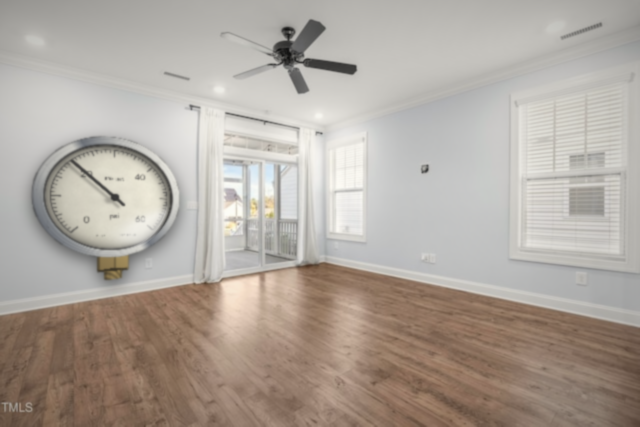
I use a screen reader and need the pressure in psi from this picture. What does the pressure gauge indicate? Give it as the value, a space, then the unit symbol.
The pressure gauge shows 20 psi
